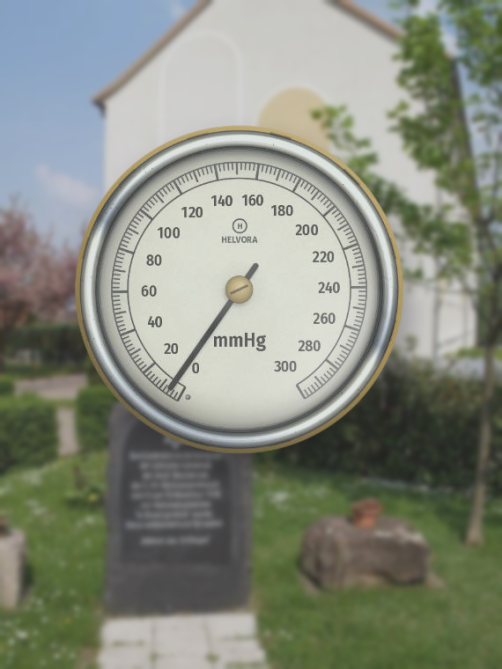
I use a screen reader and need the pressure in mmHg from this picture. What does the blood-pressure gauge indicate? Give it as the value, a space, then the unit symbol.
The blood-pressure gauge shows 6 mmHg
